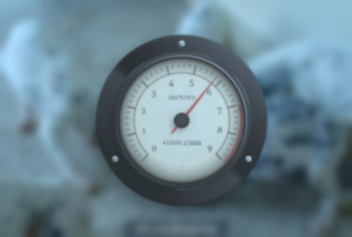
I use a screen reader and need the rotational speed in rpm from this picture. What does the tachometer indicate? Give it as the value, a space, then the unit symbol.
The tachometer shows 5800 rpm
